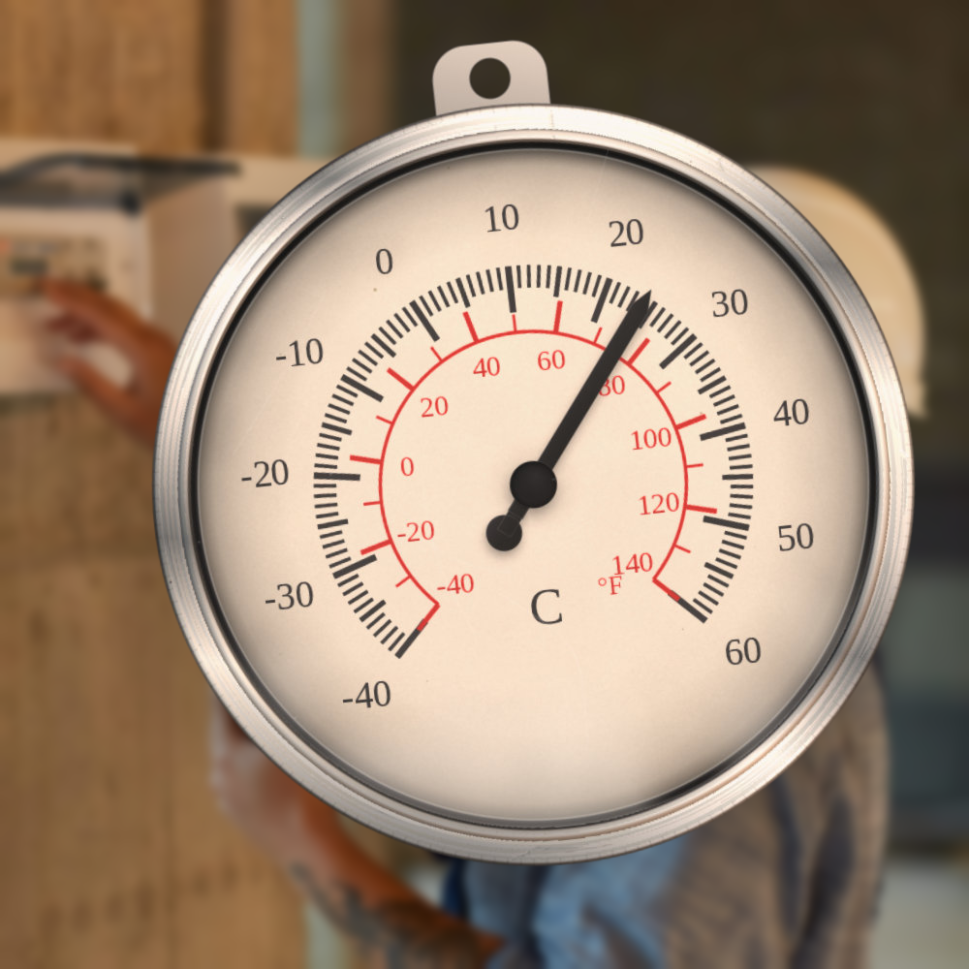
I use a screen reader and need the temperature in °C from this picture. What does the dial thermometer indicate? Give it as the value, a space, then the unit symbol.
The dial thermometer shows 24 °C
